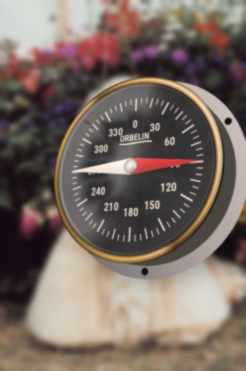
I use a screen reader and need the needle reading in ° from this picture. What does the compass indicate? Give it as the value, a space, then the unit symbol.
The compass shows 90 °
